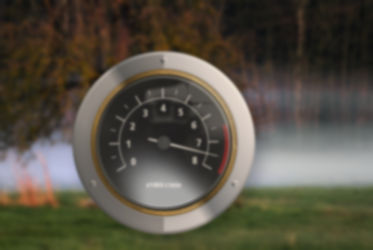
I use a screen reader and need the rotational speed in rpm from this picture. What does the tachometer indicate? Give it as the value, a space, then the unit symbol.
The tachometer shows 7500 rpm
